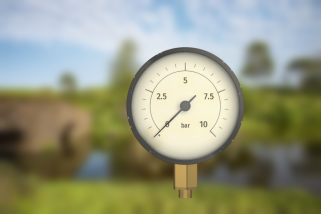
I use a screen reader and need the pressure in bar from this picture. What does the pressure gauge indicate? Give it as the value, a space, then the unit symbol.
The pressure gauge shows 0 bar
